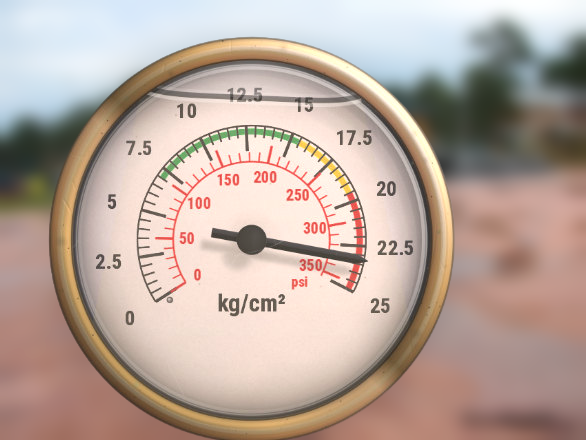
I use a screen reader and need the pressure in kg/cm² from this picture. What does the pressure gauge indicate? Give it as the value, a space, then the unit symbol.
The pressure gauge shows 23.25 kg/cm²
